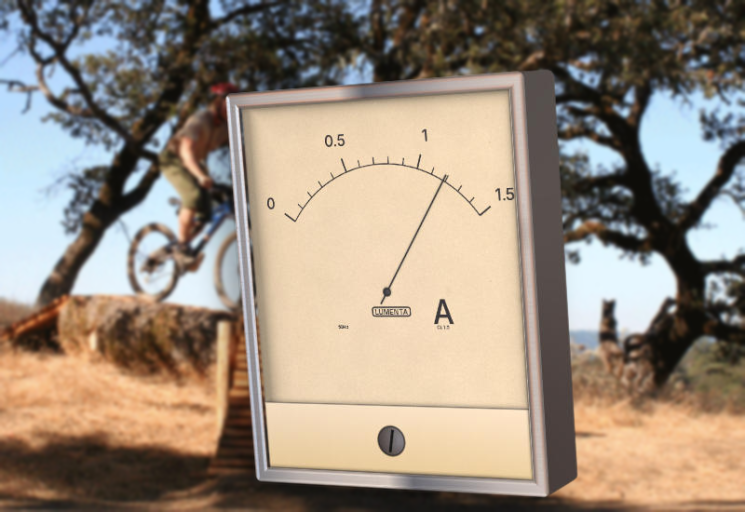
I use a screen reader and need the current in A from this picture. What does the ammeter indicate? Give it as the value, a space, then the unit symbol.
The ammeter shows 1.2 A
